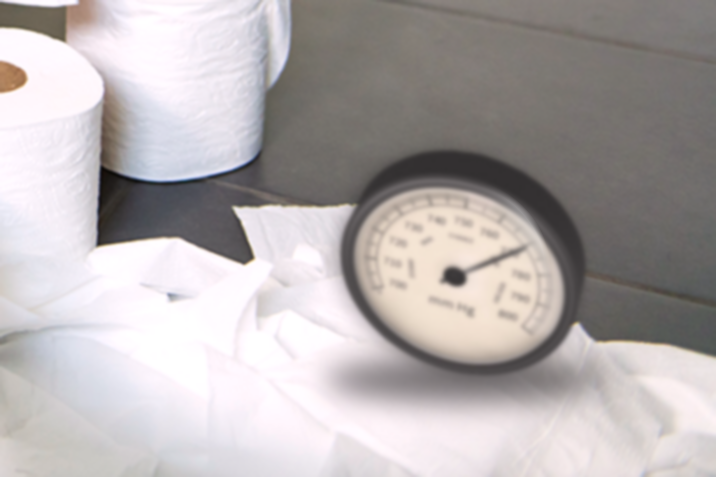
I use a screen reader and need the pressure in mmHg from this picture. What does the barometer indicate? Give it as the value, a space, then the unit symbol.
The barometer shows 770 mmHg
